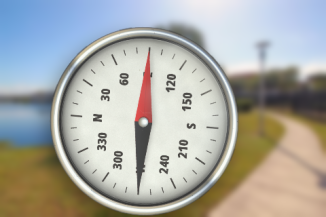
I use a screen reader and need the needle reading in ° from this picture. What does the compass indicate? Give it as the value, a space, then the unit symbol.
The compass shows 90 °
